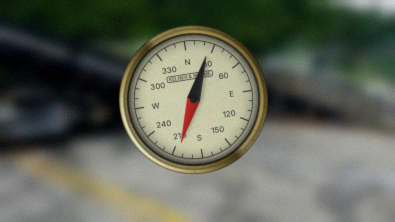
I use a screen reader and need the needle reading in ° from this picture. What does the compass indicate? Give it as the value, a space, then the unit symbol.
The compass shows 205 °
